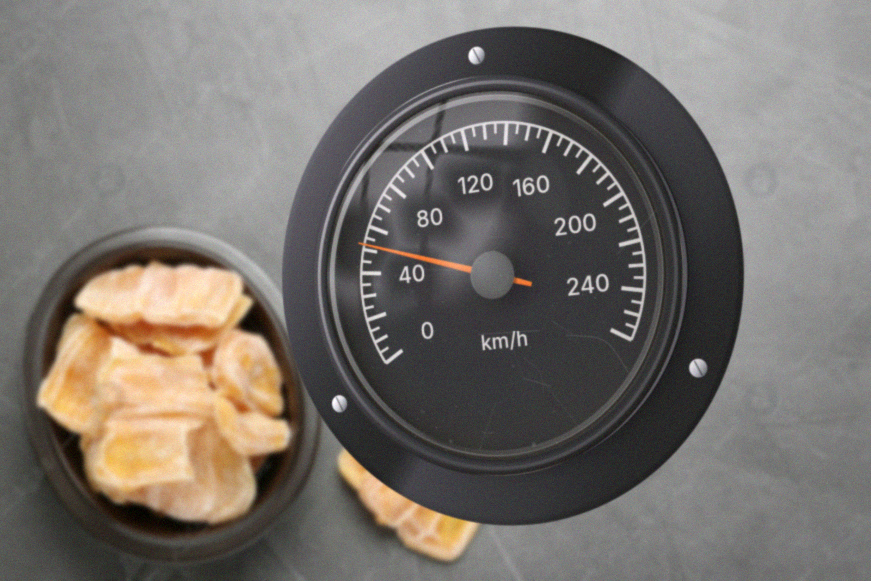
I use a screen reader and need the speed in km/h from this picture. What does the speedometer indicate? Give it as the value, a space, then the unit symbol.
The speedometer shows 52.5 km/h
